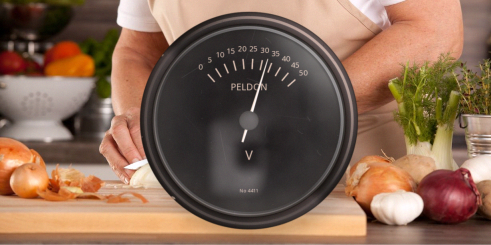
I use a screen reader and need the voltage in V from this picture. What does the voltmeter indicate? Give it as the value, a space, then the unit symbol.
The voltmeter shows 32.5 V
